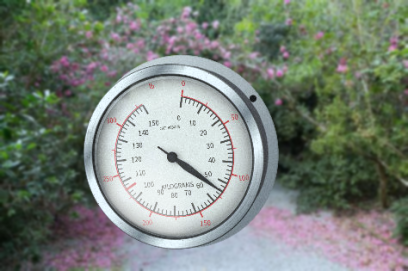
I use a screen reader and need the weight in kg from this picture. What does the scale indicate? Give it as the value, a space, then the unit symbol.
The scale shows 54 kg
